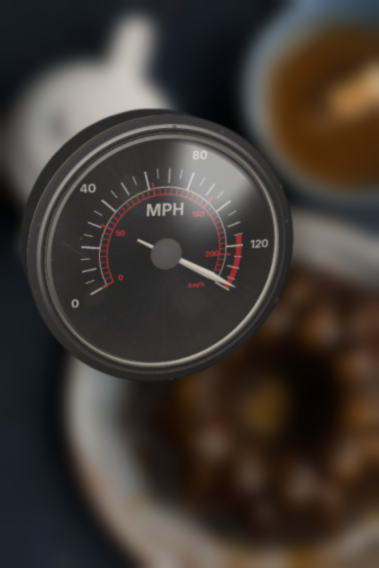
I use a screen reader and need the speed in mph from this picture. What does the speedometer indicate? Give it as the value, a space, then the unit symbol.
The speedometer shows 137.5 mph
